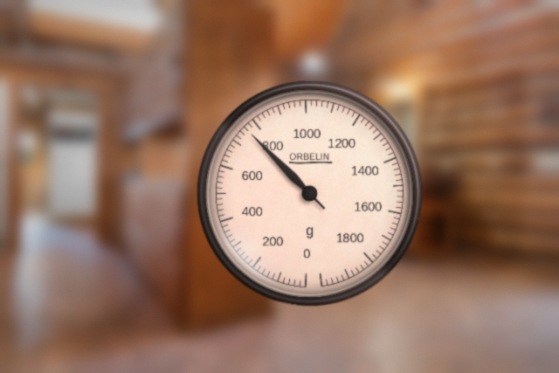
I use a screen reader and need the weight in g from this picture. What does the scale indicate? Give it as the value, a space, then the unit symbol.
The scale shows 760 g
